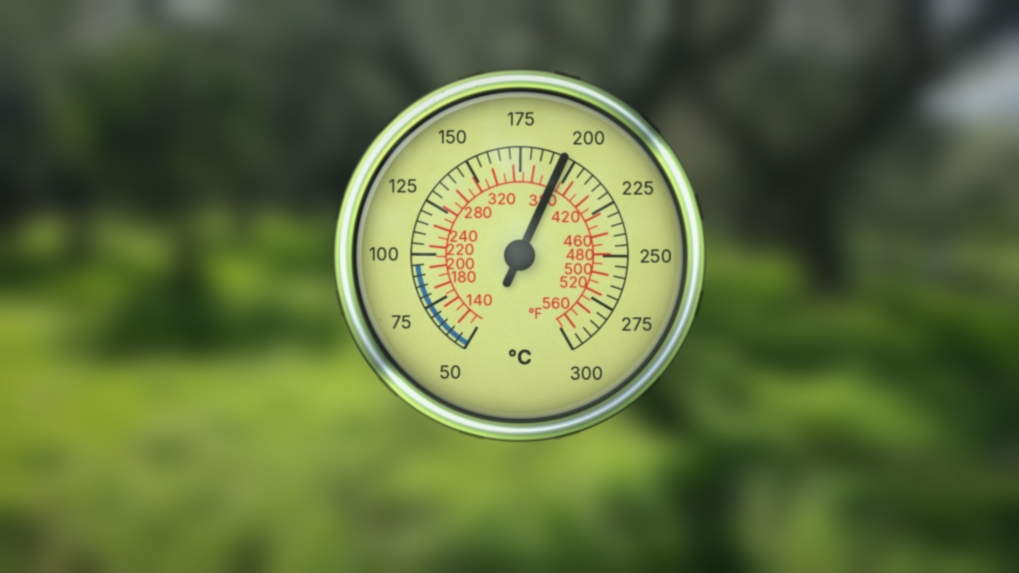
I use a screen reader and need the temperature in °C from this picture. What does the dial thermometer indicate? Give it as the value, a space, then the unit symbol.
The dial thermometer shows 195 °C
